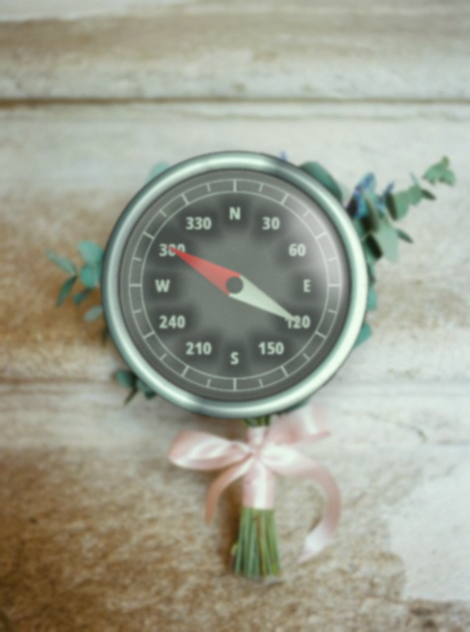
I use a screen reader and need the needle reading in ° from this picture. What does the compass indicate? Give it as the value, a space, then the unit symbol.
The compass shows 300 °
